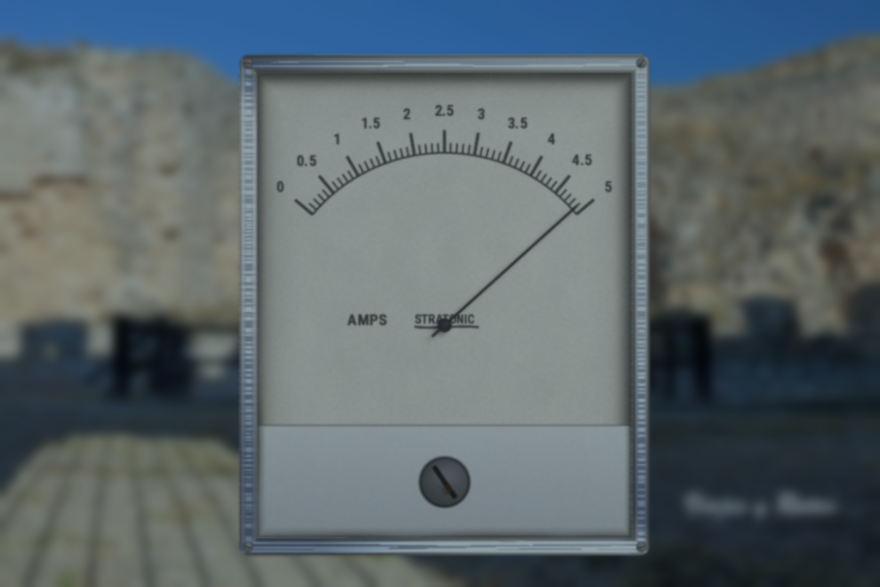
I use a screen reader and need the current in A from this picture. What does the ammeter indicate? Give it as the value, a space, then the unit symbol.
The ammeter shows 4.9 A
